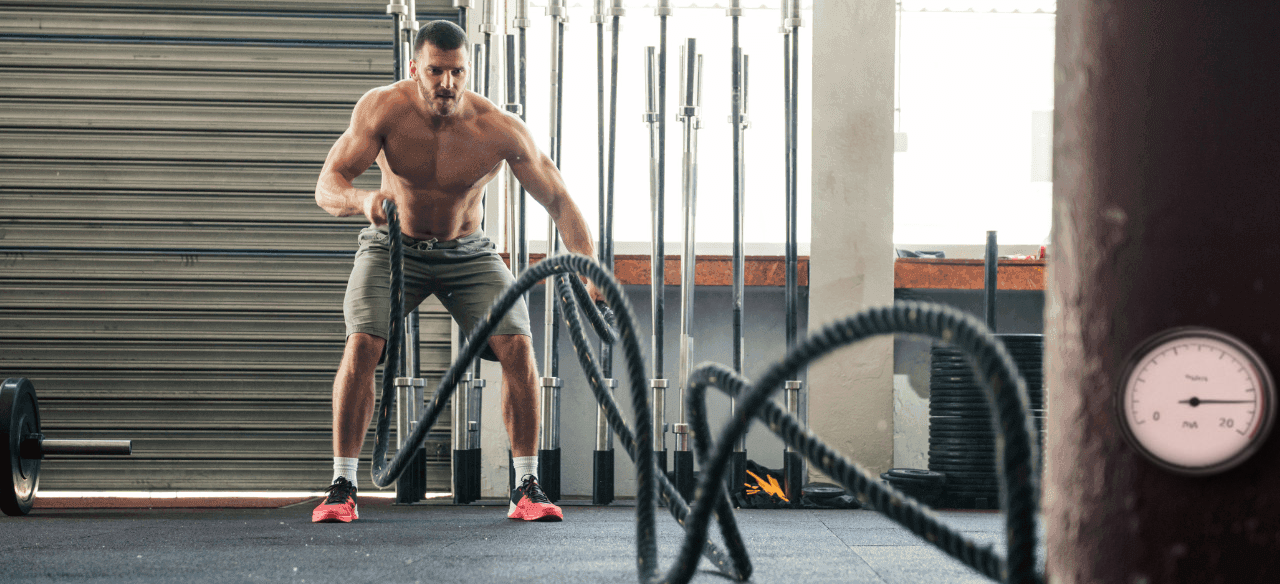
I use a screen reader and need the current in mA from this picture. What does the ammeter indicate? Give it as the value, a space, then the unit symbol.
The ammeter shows 17 mA
